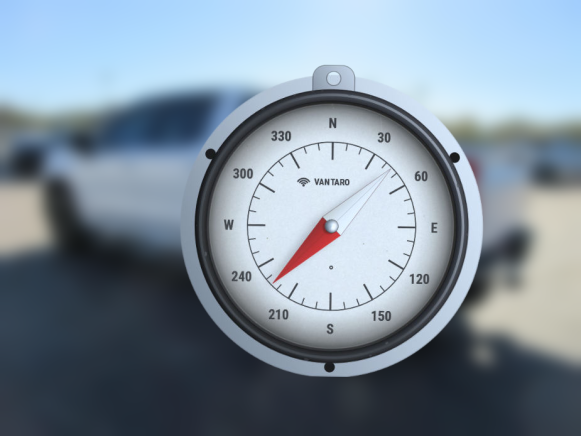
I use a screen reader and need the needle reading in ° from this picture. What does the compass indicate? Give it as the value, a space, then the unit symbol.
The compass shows 225 °
